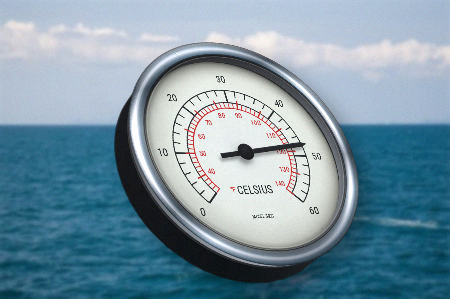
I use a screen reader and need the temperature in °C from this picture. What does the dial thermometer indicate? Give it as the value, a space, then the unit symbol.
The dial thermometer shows 48 °C
